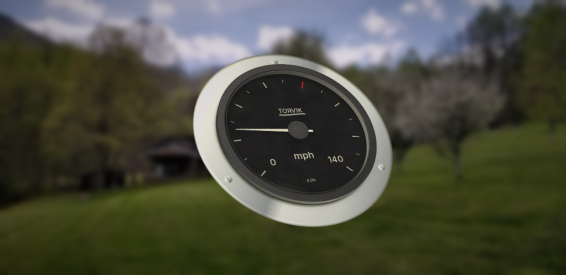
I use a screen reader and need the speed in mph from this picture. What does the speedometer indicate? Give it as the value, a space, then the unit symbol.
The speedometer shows 25 mph
